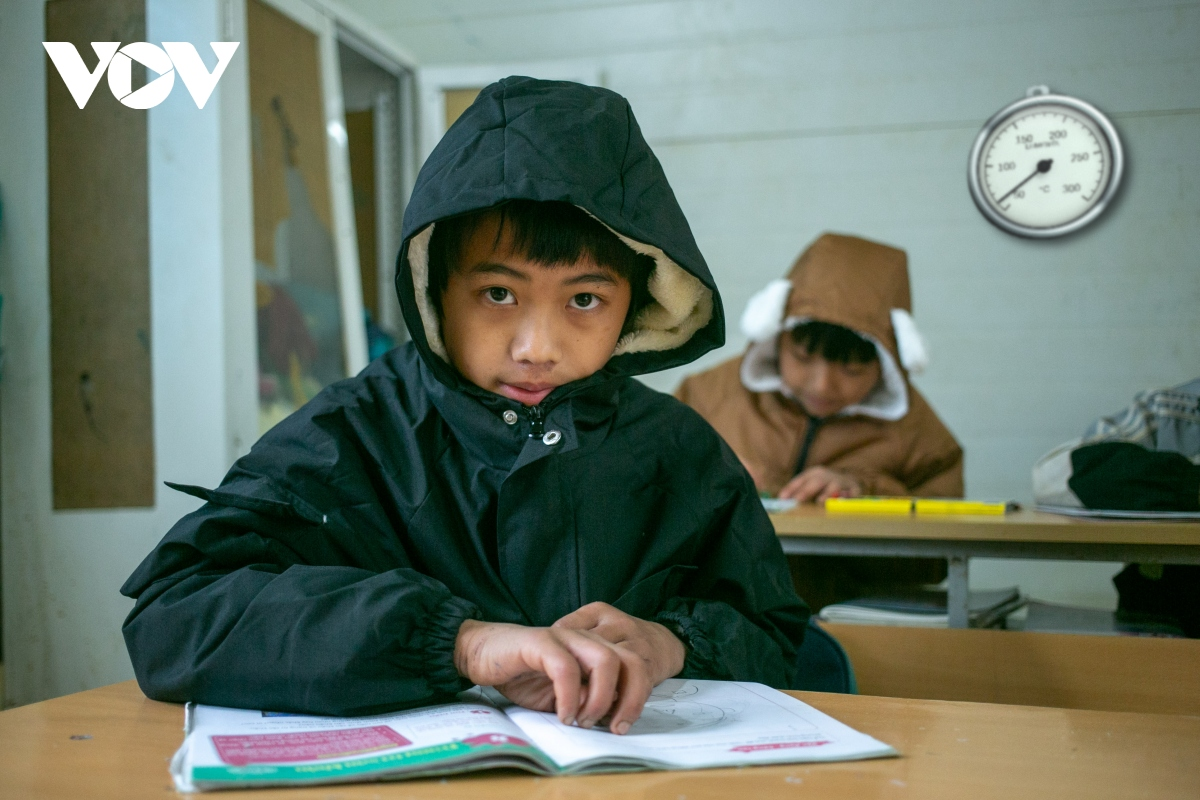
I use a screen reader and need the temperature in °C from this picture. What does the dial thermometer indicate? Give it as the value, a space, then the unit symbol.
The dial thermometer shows 60 °C
